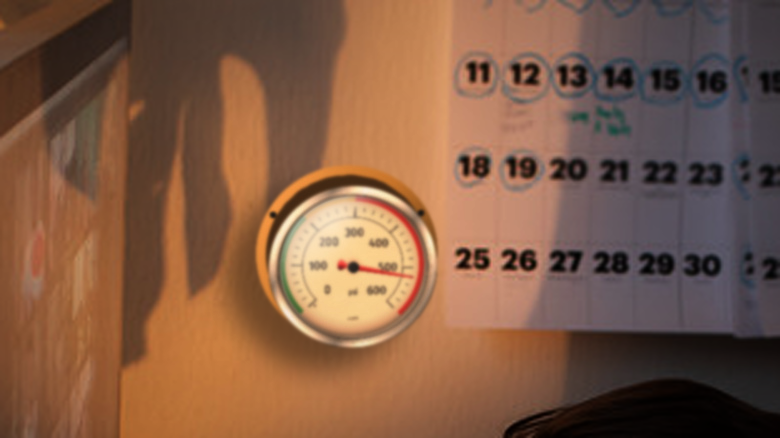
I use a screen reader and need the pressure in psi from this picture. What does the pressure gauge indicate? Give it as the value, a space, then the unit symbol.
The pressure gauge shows 520 psi
